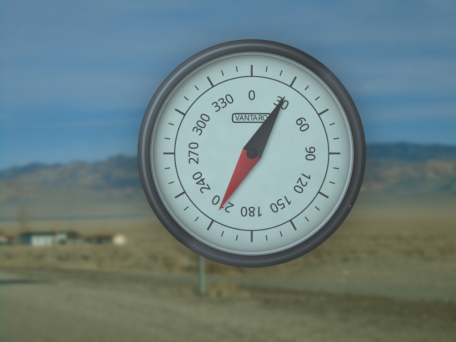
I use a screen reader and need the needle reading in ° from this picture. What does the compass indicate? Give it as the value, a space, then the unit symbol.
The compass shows 210 °
